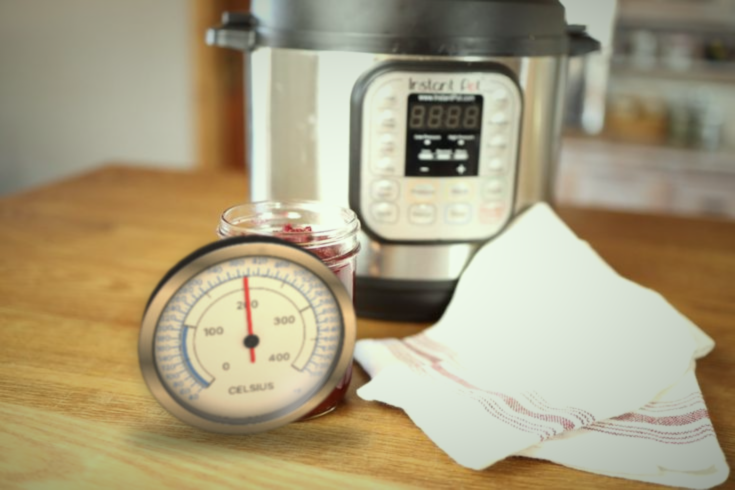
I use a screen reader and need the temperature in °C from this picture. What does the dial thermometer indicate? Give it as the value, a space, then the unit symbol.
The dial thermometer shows 200 °C
